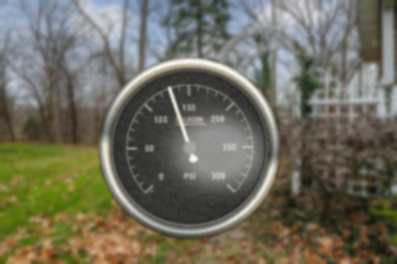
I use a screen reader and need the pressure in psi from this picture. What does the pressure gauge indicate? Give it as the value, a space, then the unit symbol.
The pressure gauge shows 130 psi
